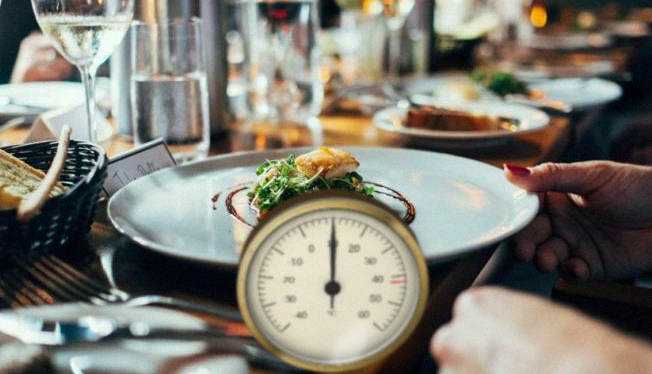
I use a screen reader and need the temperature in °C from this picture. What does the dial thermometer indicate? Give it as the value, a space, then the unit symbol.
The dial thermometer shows 10 °C
